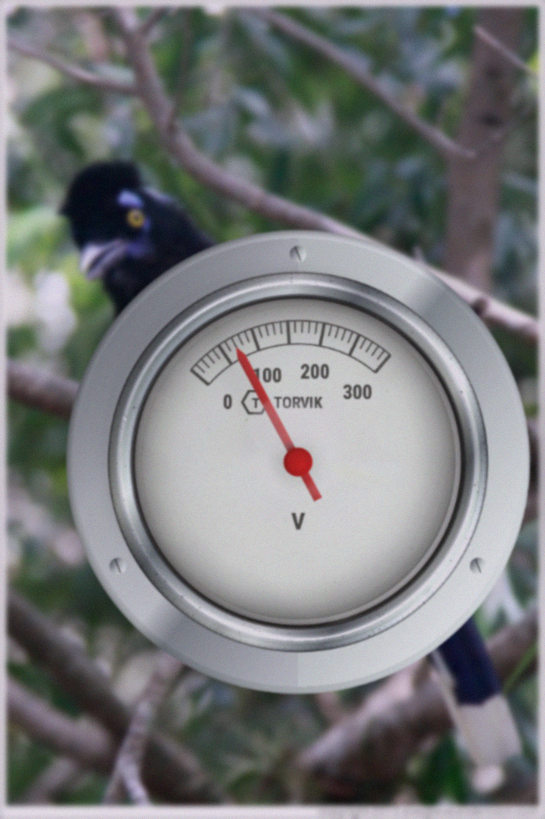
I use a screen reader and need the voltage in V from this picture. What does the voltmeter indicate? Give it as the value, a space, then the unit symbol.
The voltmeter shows 70 V
